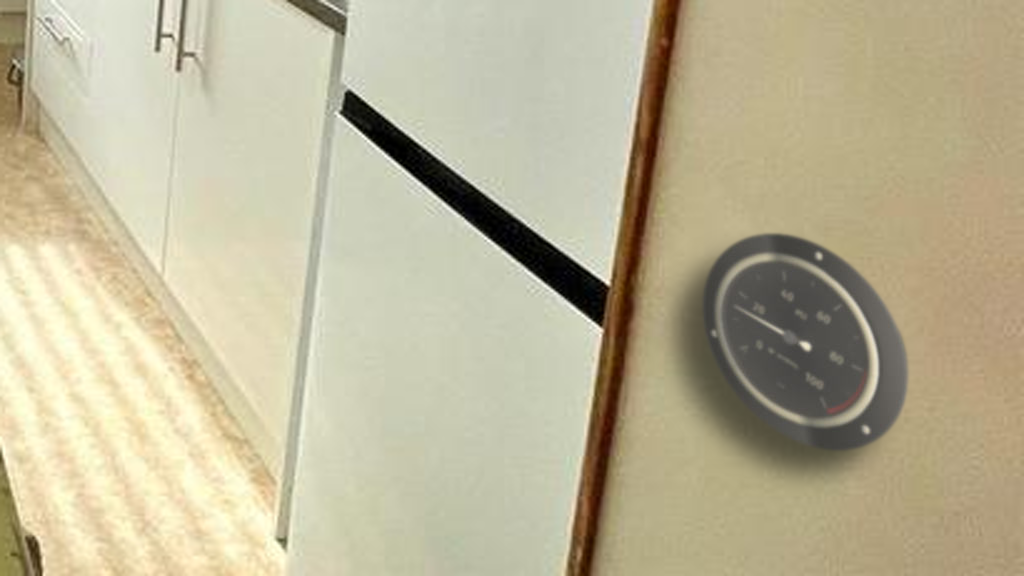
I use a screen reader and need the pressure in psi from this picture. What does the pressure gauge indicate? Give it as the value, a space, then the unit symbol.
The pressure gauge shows 15 psi
